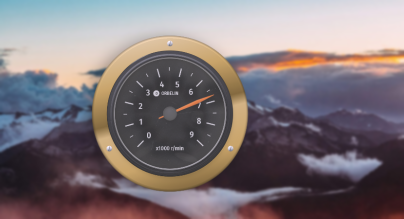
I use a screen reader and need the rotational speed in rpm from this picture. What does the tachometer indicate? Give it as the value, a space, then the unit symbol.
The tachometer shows 6750 rpm
